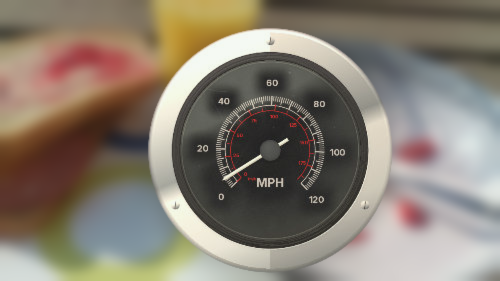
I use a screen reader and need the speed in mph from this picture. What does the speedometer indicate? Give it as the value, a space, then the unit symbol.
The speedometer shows 5 mph
